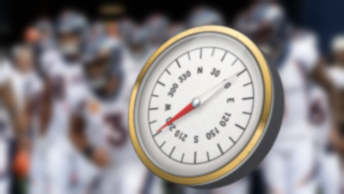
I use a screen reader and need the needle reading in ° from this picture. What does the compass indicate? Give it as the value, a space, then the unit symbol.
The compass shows 240 °
